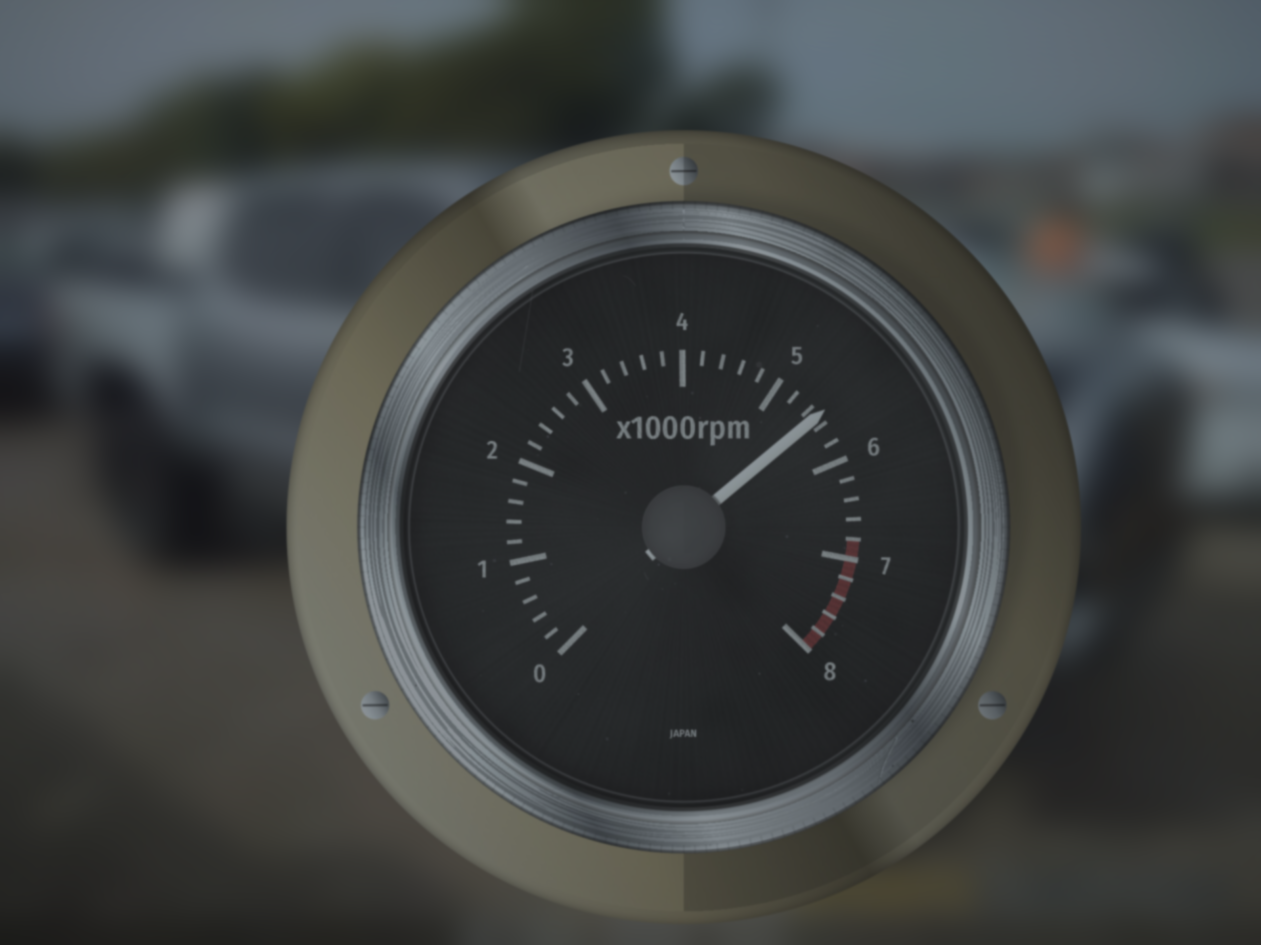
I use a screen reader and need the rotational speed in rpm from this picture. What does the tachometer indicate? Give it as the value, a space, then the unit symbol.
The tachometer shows 5500 rpm
